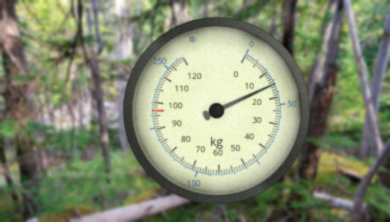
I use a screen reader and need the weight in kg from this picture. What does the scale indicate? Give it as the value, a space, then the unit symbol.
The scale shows 15 kg
